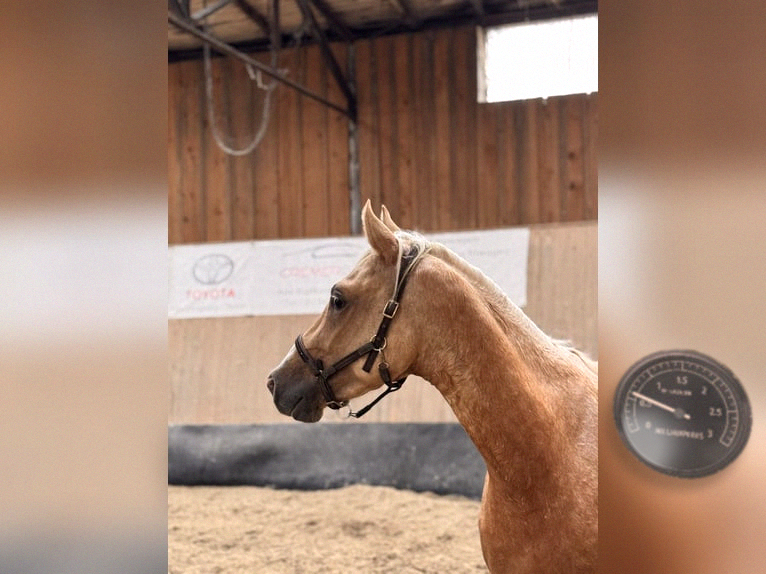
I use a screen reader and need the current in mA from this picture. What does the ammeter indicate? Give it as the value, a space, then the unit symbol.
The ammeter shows 0.6 mA
